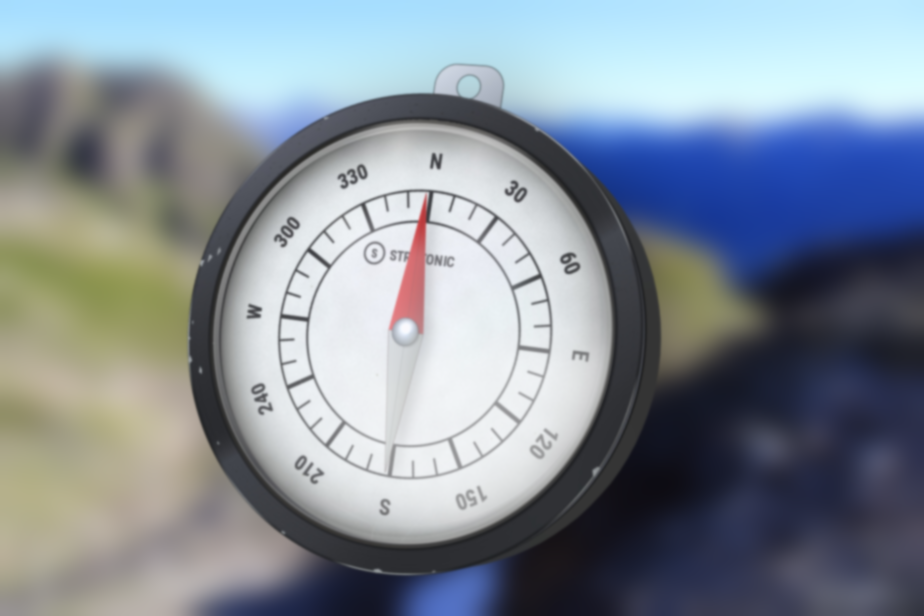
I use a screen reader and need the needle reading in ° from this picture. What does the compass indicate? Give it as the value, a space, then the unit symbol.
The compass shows 0 °
